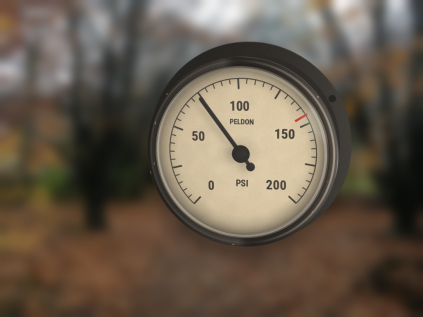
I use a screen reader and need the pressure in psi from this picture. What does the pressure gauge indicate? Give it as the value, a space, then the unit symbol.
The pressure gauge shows 75 psi
